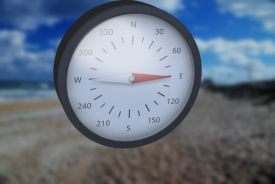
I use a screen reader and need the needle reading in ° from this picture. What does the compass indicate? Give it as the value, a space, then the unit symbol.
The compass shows 90 °
